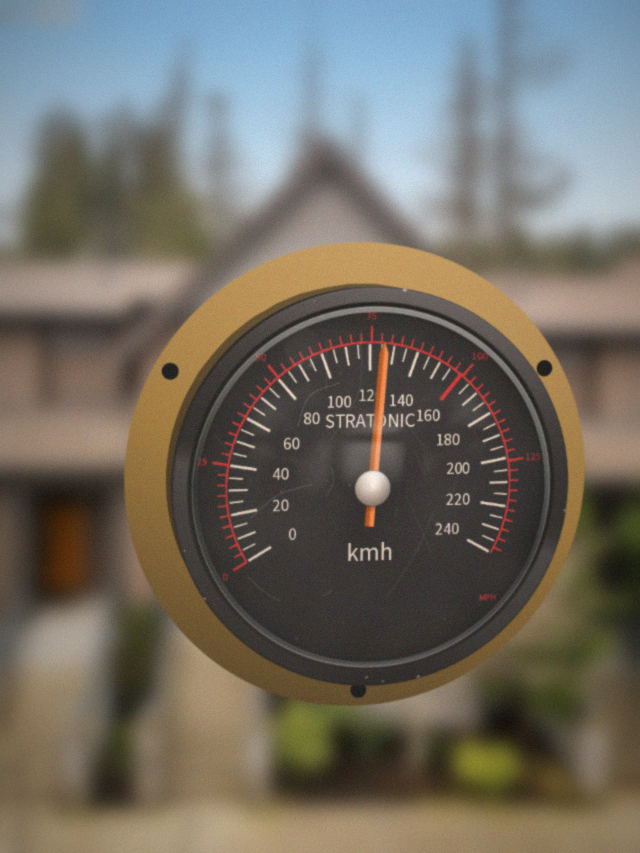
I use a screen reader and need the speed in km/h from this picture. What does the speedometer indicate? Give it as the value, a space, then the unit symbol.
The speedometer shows 125 km/h
